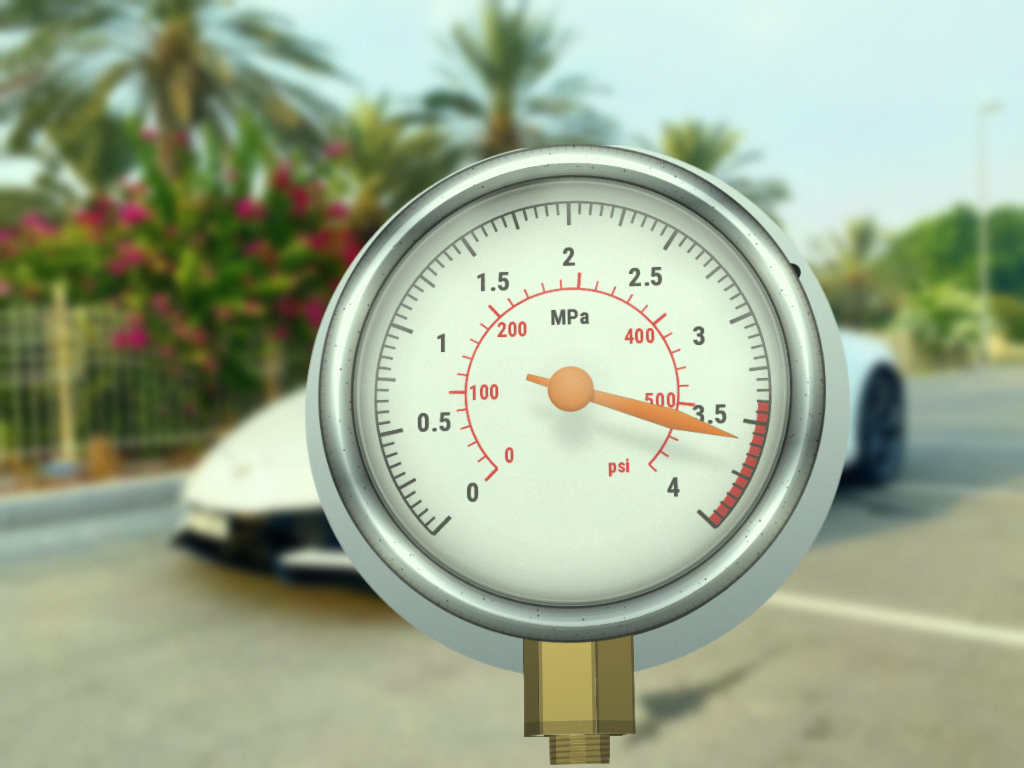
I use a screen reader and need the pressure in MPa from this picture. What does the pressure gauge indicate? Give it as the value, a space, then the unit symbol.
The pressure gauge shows 3.6 MPa
